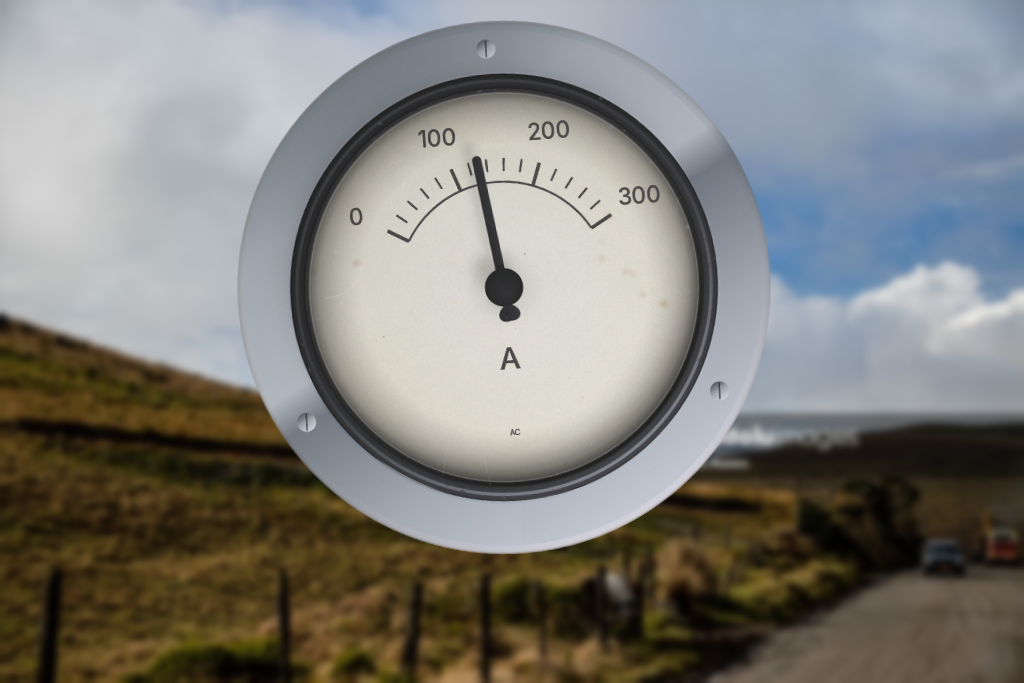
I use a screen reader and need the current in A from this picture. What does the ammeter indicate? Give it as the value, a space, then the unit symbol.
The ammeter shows 130 A
